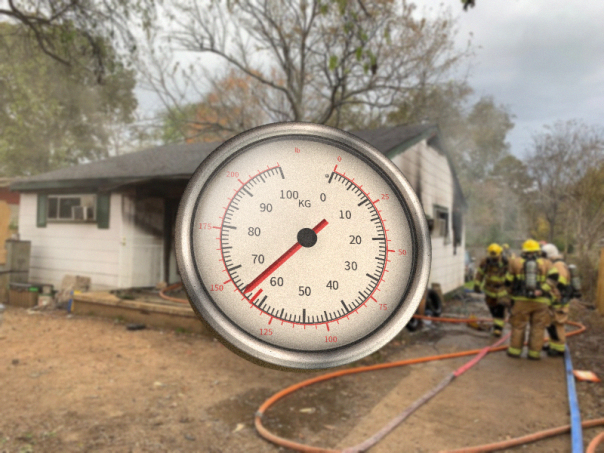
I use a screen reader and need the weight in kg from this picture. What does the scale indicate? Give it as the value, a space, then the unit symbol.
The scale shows 64 kg
